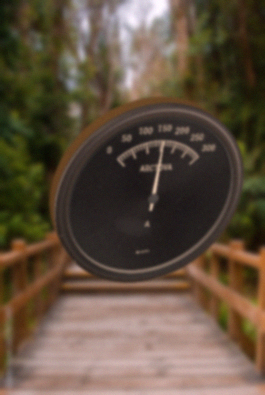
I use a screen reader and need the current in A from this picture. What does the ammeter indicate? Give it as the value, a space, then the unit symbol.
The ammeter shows 150 A
